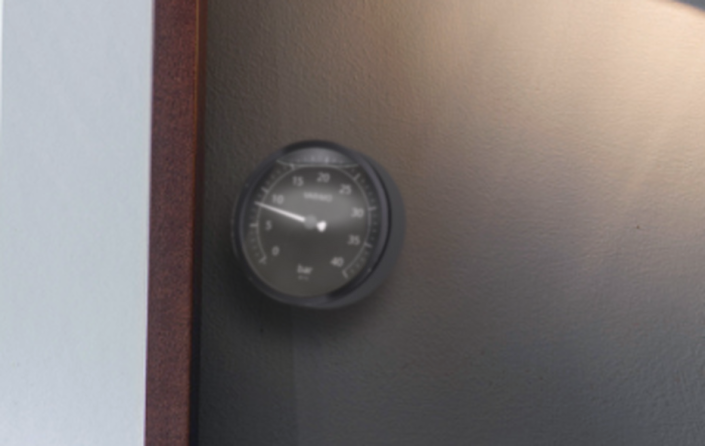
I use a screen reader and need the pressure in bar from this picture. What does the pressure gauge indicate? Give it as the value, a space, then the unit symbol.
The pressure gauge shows 8 bar
